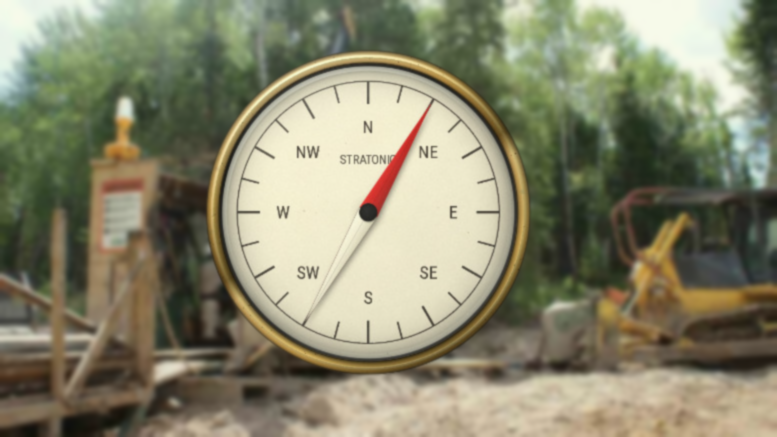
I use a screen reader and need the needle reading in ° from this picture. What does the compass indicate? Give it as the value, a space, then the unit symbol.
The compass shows 30 °
